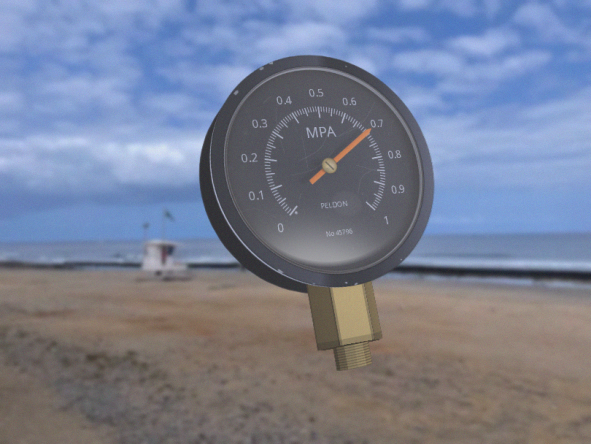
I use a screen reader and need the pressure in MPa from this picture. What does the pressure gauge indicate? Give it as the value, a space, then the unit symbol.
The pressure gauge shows 0.7 MPa
